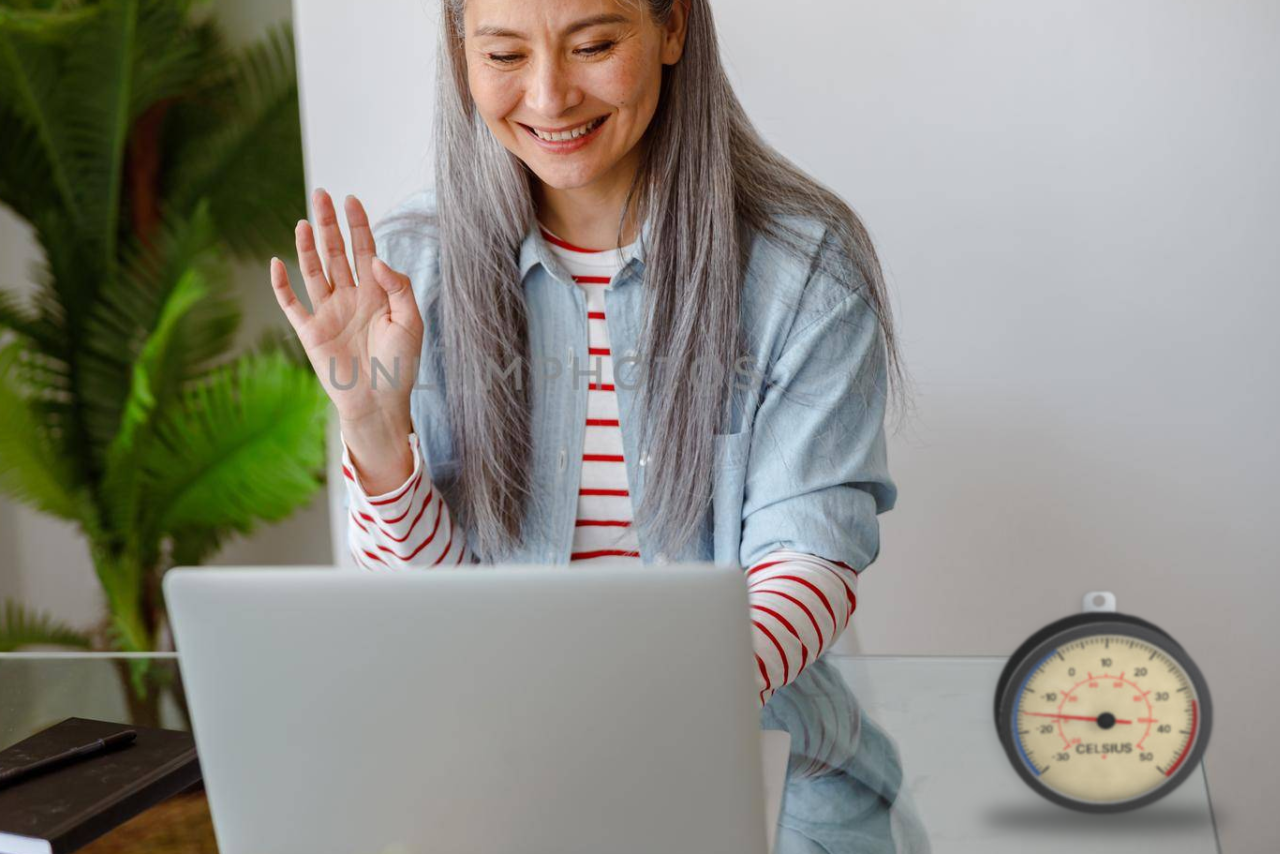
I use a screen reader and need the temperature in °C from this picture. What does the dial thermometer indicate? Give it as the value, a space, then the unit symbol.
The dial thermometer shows -15 °C
